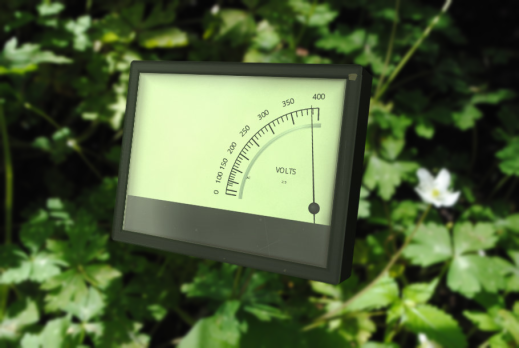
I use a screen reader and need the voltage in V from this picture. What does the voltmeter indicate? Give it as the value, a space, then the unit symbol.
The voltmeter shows 390 V
